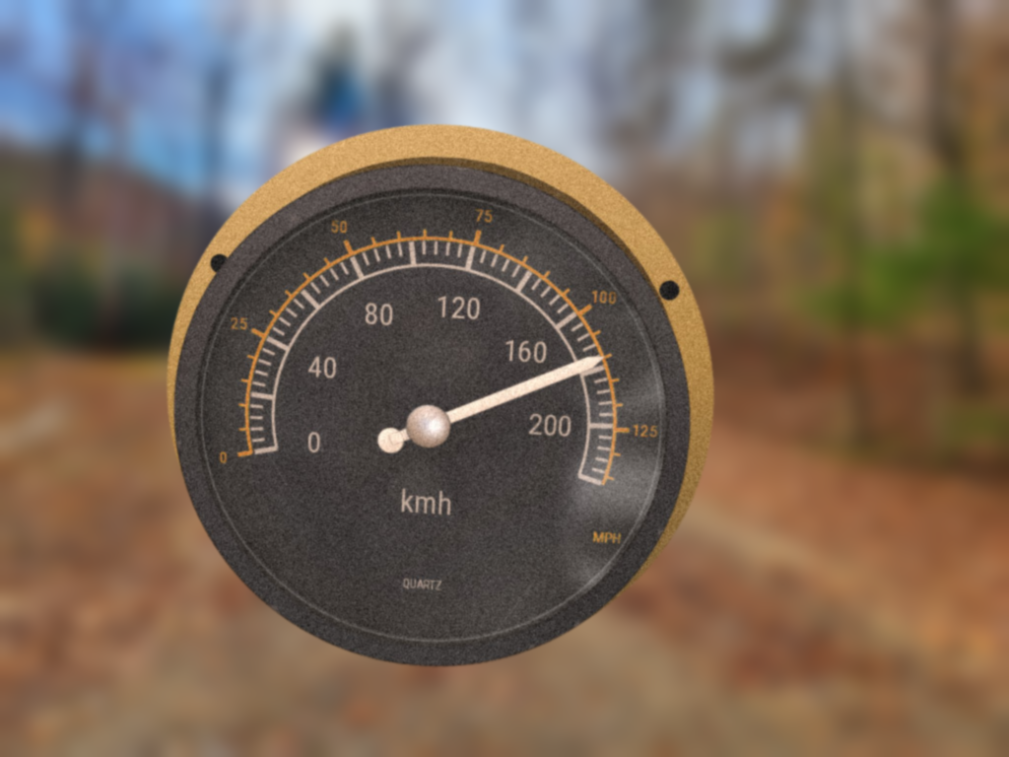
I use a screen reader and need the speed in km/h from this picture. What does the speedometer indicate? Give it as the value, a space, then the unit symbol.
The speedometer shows 176 km/h
